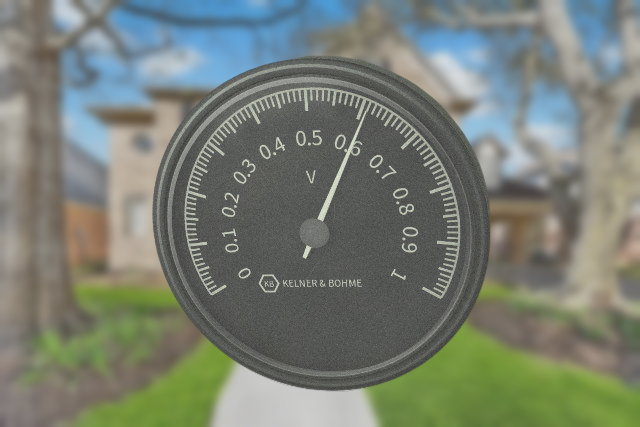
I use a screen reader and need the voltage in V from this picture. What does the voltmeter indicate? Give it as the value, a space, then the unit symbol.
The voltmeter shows 0.61 V
